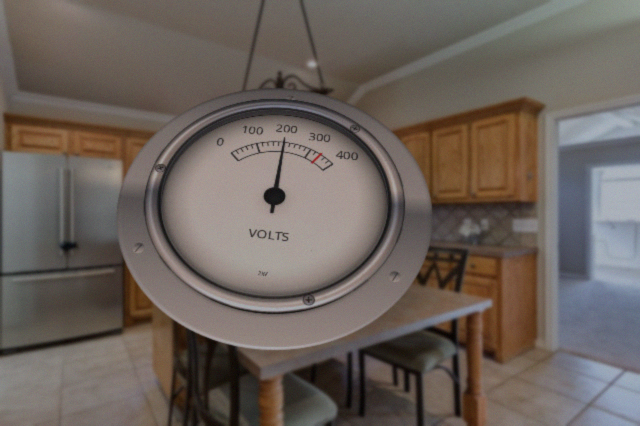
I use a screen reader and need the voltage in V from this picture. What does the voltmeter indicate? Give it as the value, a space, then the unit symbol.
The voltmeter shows 200 V
